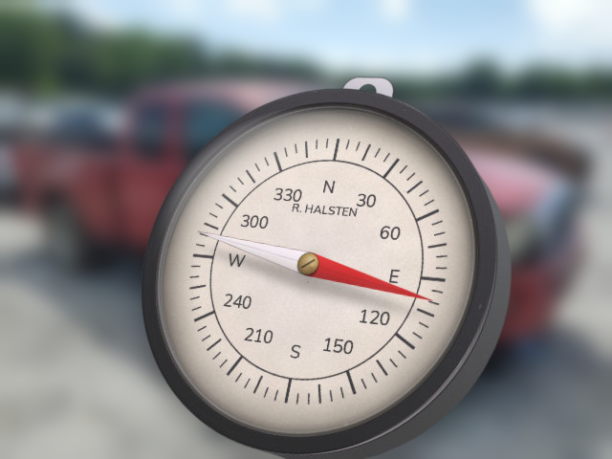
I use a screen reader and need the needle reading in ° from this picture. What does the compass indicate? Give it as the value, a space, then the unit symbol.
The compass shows 100 °
